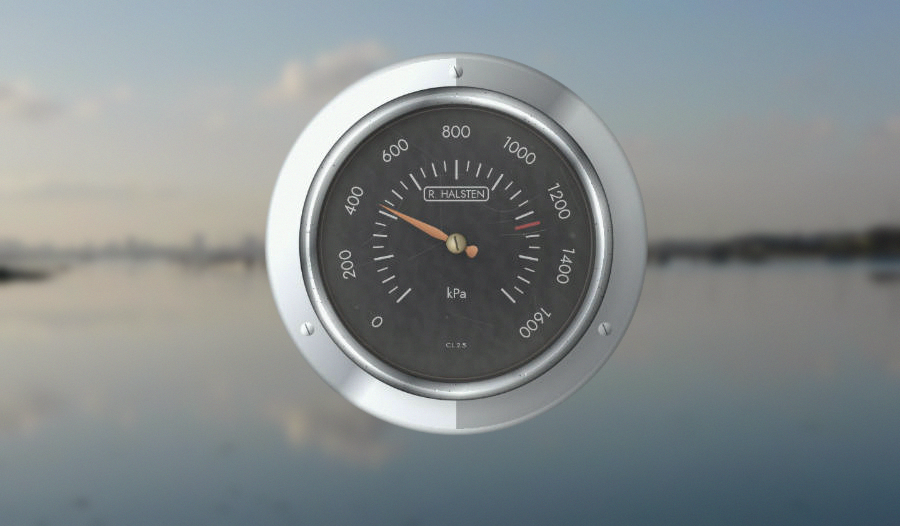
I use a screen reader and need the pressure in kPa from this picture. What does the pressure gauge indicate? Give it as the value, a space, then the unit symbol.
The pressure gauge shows 425 kPa
